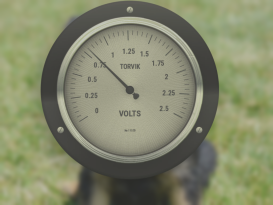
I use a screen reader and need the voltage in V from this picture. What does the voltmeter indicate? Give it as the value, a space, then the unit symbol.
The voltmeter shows 0.8 V
